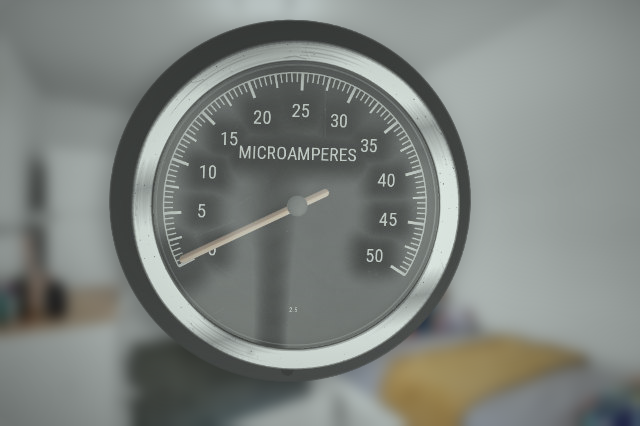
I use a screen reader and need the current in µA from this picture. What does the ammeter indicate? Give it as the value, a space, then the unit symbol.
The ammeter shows 0.5 µA
